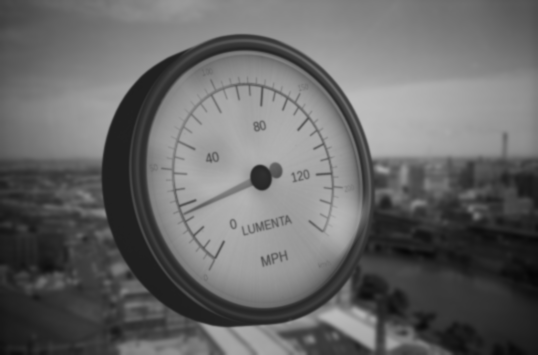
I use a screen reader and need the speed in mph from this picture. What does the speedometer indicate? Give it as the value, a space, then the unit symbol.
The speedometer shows 17.5 mph
